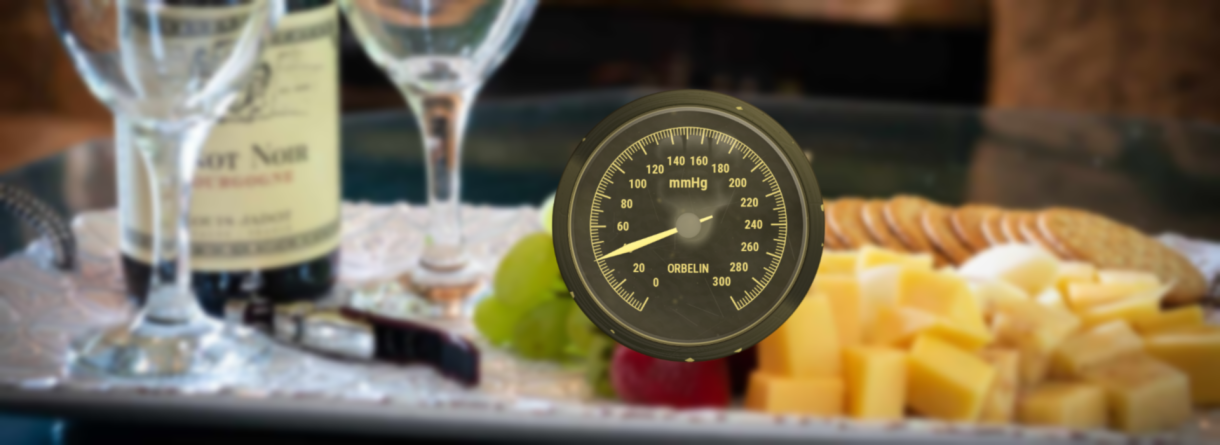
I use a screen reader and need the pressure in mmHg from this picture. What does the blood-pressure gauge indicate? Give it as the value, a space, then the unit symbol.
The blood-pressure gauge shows 40 mmHg
